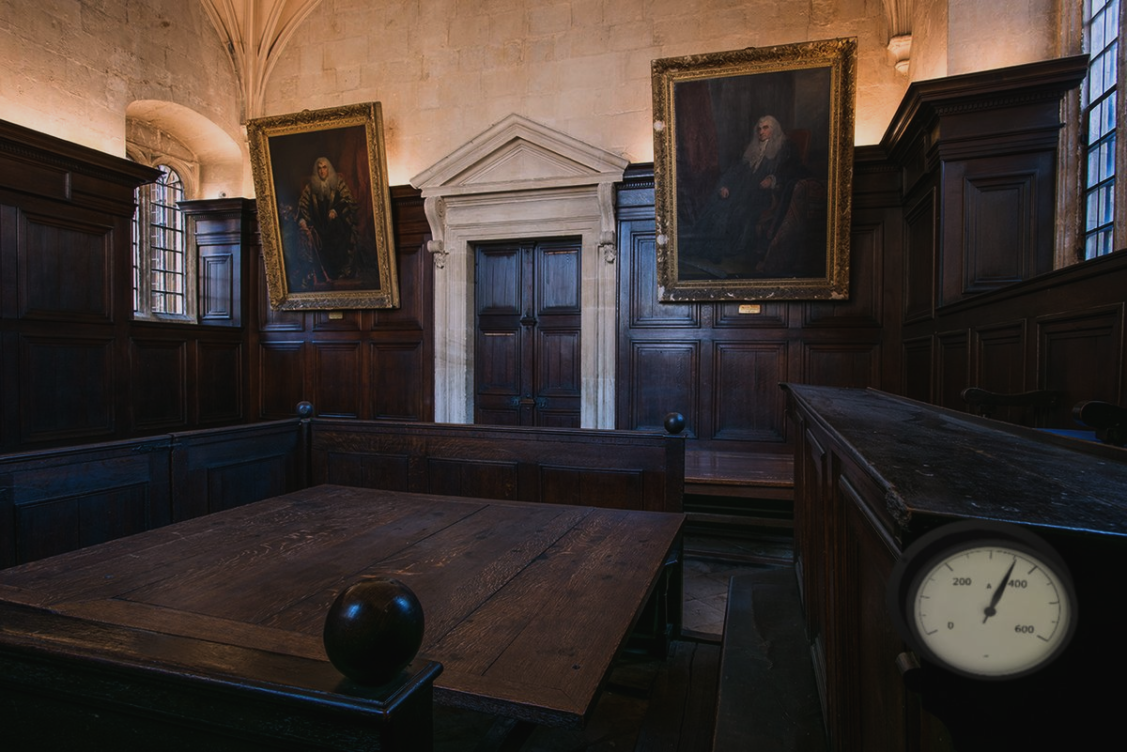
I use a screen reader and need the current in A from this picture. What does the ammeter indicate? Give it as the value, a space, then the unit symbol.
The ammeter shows 350 A
